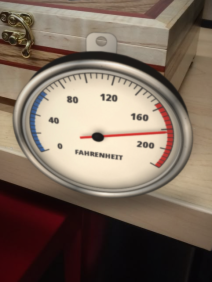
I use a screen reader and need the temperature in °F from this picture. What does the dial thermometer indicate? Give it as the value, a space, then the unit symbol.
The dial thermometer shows 180 °F
